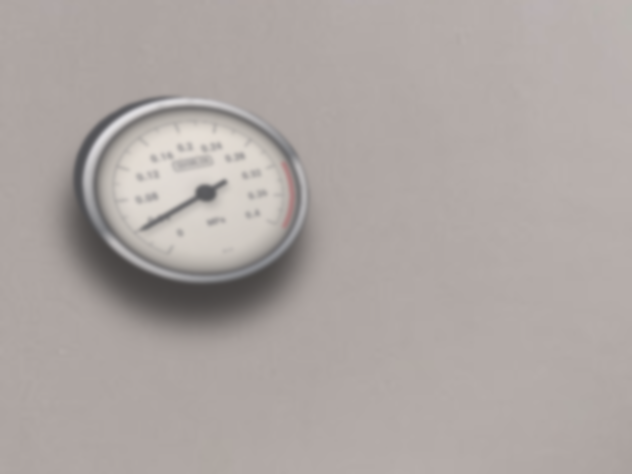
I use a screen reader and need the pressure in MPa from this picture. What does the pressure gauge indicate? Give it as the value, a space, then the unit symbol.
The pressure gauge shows 0.04 MPa
